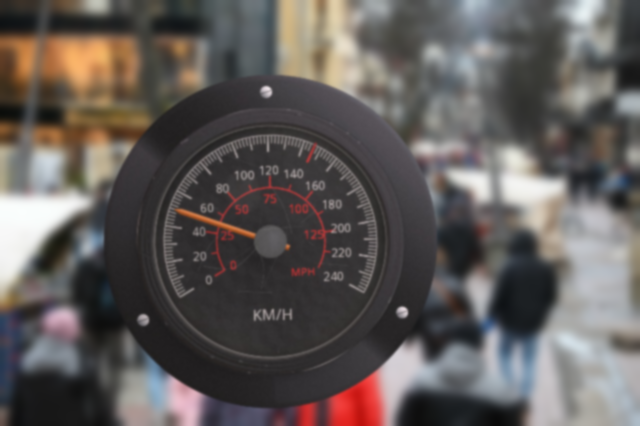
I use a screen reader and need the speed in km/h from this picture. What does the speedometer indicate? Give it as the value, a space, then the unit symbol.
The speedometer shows 50 km/h
